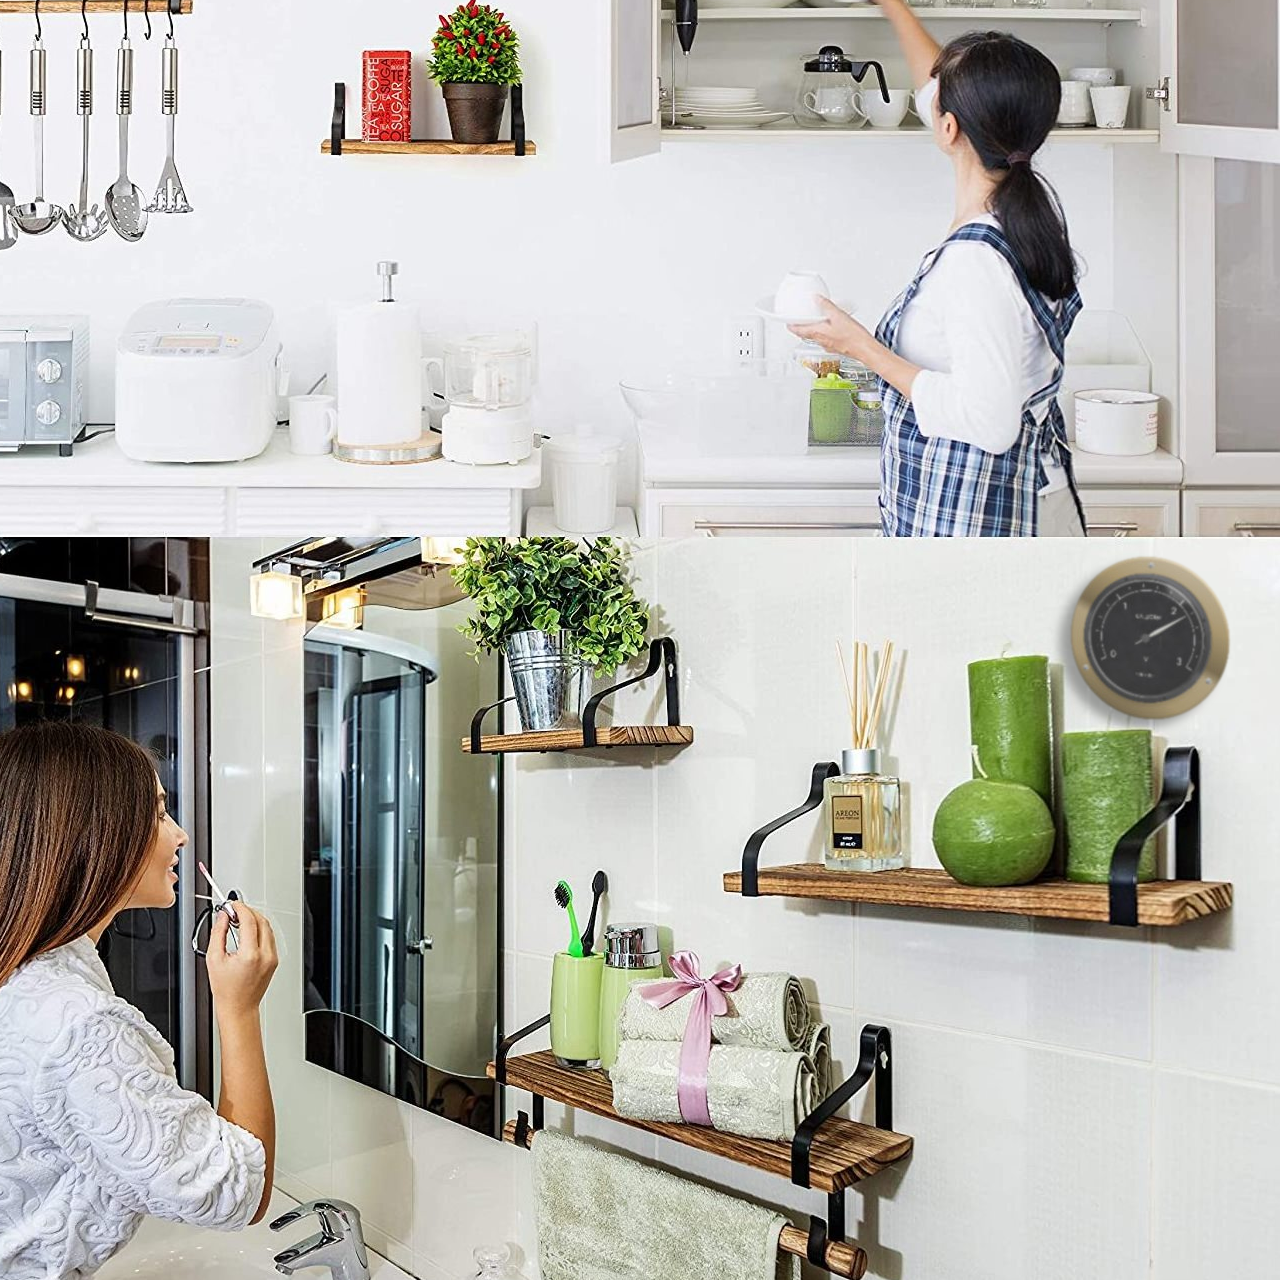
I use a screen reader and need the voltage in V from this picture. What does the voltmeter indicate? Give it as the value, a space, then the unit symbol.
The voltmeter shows 2.2 V
